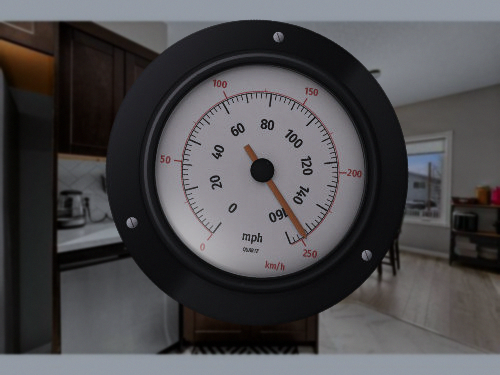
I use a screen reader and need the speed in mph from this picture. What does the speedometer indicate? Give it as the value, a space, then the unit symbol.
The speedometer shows 154 mph
